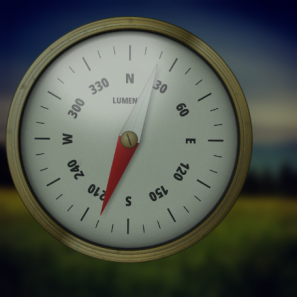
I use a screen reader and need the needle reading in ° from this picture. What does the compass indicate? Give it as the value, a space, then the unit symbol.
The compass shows 200 °
